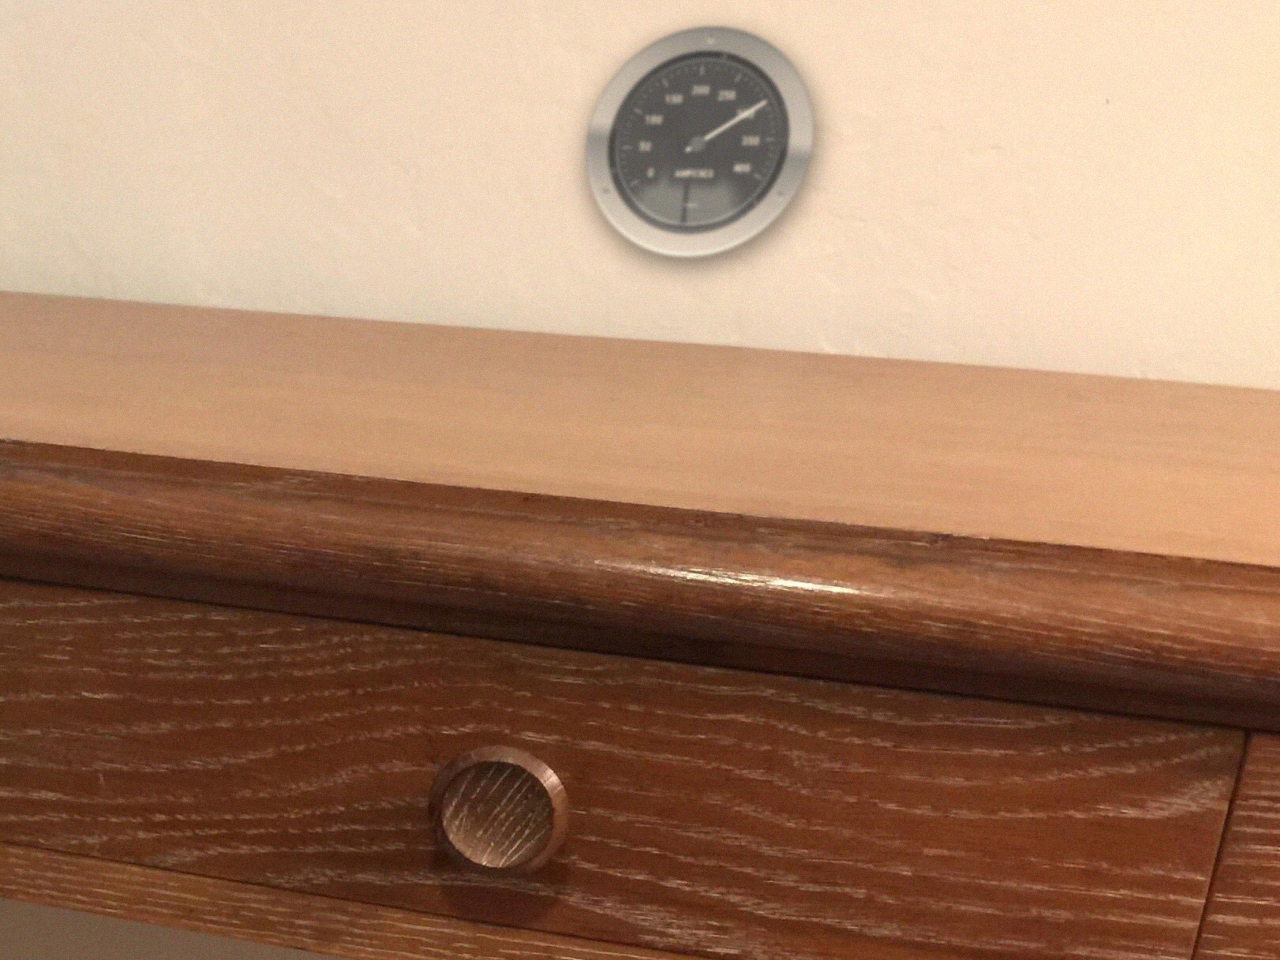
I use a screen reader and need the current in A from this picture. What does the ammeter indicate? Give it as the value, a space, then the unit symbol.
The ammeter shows 300 A
